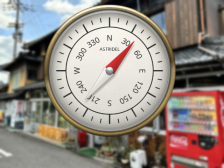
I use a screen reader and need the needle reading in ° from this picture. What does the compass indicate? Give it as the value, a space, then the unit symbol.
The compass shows 40 °
